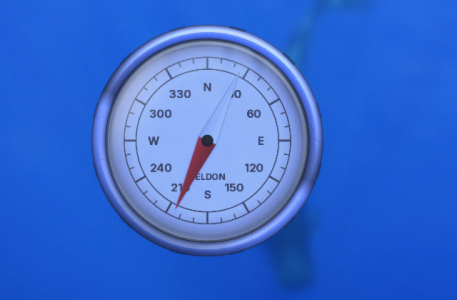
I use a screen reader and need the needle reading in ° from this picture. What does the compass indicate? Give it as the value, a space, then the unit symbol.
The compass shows 205 °
